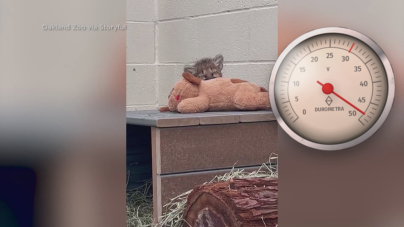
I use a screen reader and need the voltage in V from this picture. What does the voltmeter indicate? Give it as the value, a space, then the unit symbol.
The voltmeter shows 48 V
